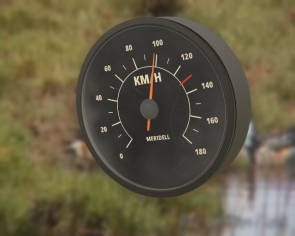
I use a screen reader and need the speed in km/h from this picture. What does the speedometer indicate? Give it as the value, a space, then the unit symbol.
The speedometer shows 100 km/h
